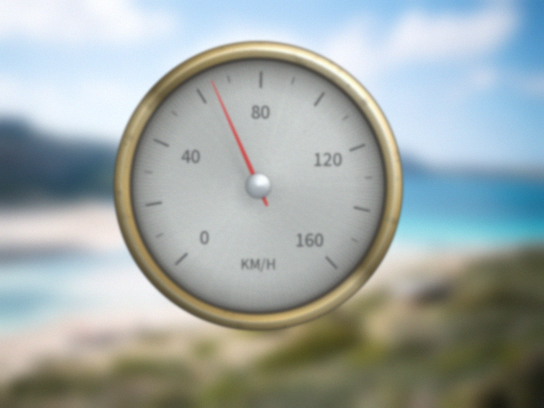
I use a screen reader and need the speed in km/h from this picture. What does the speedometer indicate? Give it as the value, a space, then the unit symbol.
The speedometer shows 65 km/h
